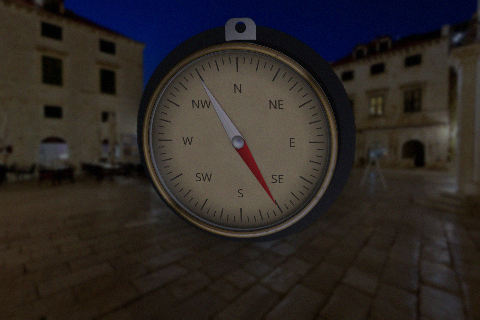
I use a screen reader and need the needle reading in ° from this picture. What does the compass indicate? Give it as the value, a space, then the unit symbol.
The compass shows 150 °
